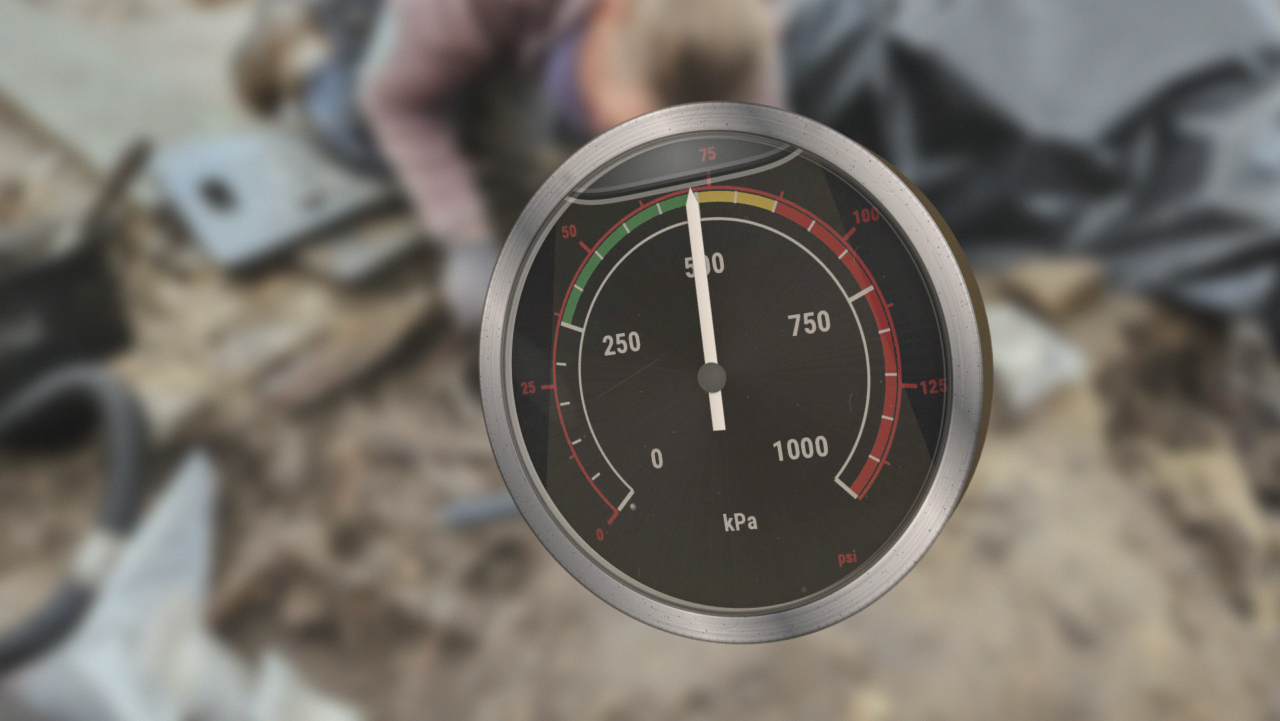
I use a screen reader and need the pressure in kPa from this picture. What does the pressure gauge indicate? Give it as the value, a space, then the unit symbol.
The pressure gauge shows 500 kPa
